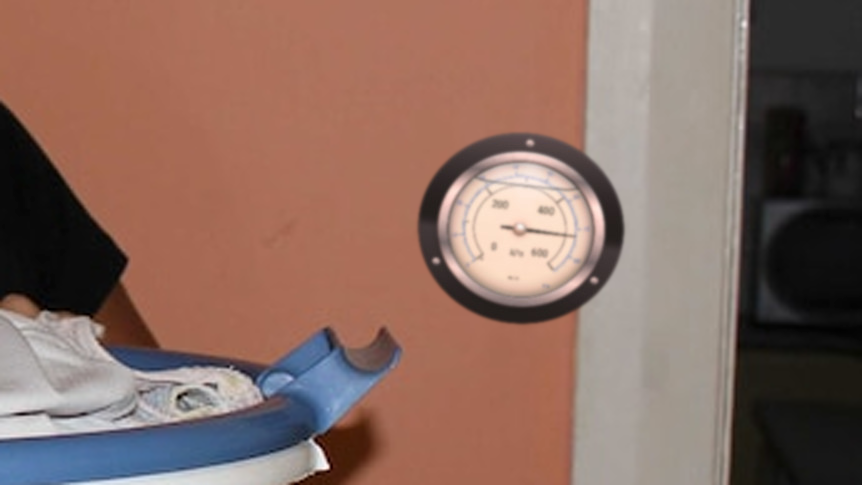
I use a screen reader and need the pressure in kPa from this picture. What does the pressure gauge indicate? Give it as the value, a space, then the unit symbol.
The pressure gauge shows 500 kPa
